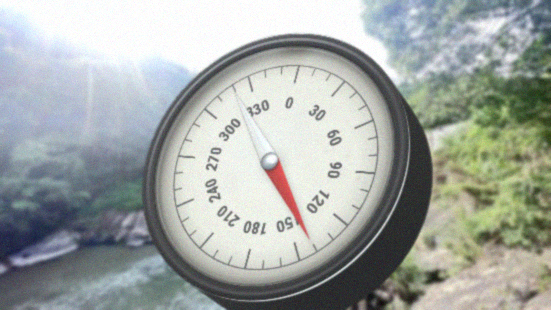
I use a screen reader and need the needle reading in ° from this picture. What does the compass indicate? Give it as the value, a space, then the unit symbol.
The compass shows 140 °
